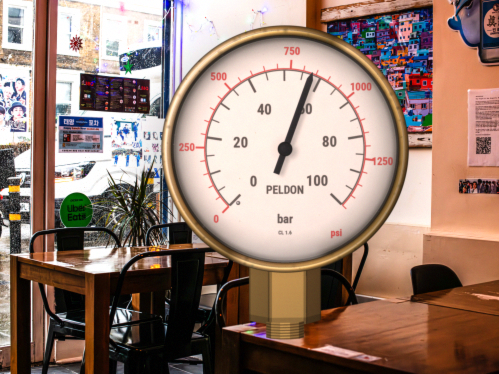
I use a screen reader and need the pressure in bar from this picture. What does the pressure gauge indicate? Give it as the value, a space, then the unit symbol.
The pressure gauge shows 57.5 bar
